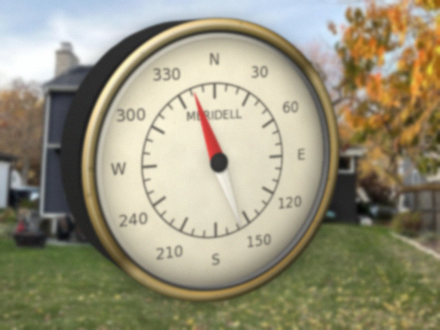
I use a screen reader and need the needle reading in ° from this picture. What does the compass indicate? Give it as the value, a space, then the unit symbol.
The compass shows 340 °
